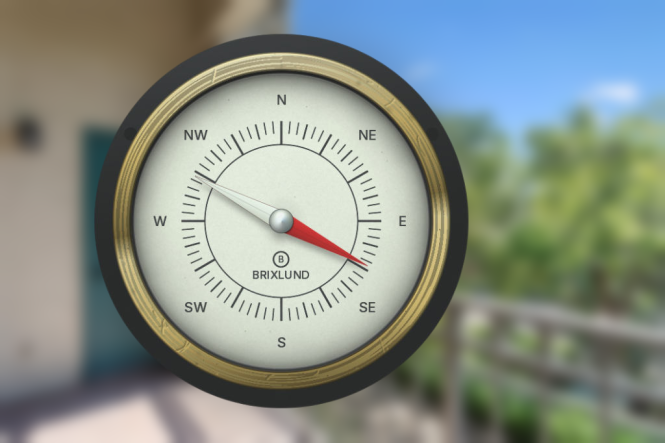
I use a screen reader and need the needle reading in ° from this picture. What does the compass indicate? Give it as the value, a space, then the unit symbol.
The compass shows 117.5 °
